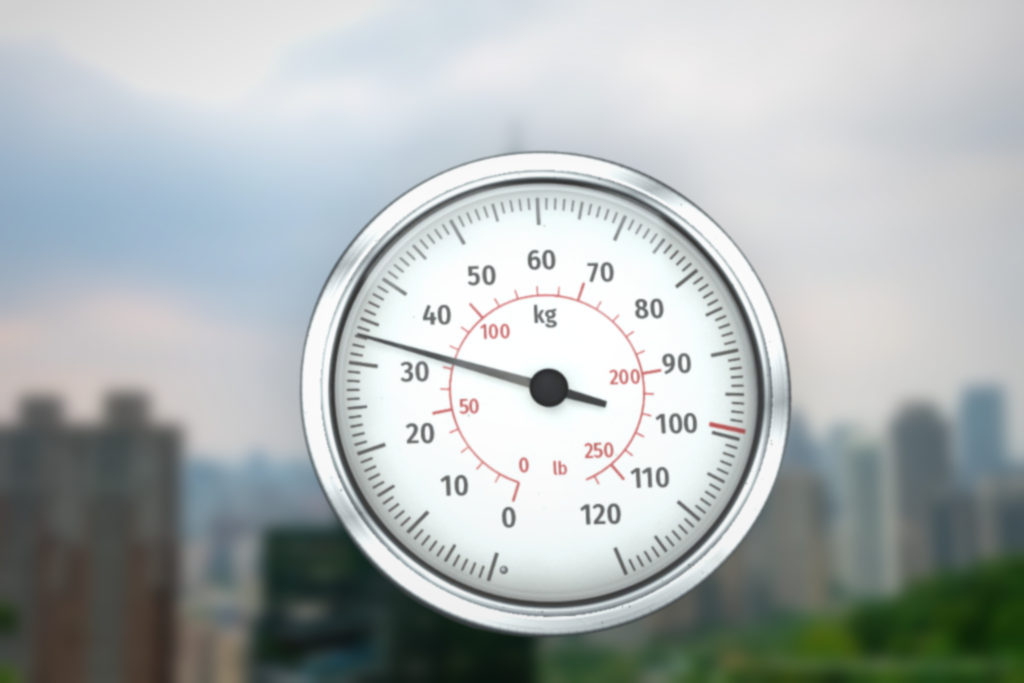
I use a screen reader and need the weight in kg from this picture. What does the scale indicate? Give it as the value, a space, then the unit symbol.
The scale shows 33 kg
